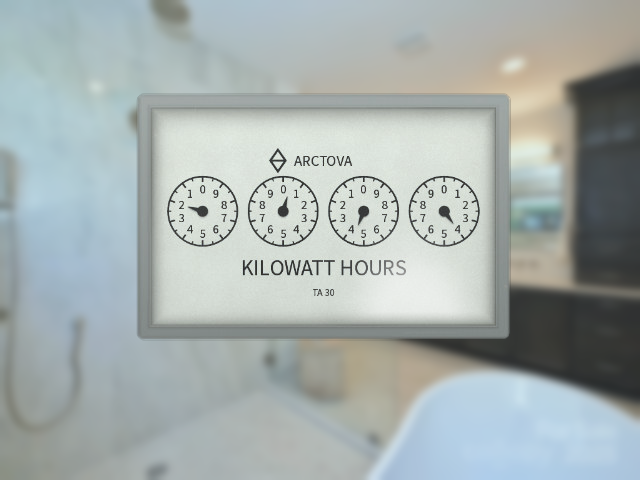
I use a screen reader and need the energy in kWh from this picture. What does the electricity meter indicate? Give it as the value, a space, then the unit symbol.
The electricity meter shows 2044 kWh
